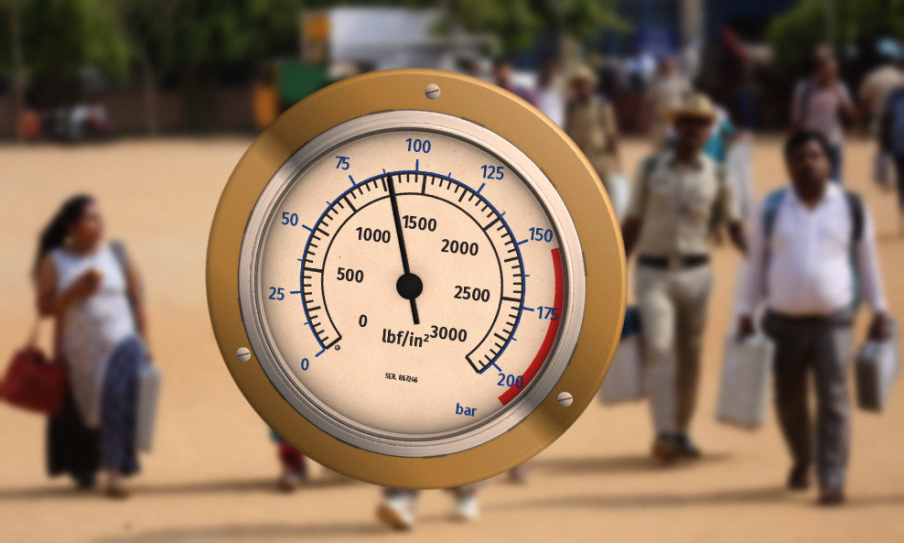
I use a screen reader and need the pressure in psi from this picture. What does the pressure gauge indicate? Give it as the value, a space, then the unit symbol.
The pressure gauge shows 1300 psi
